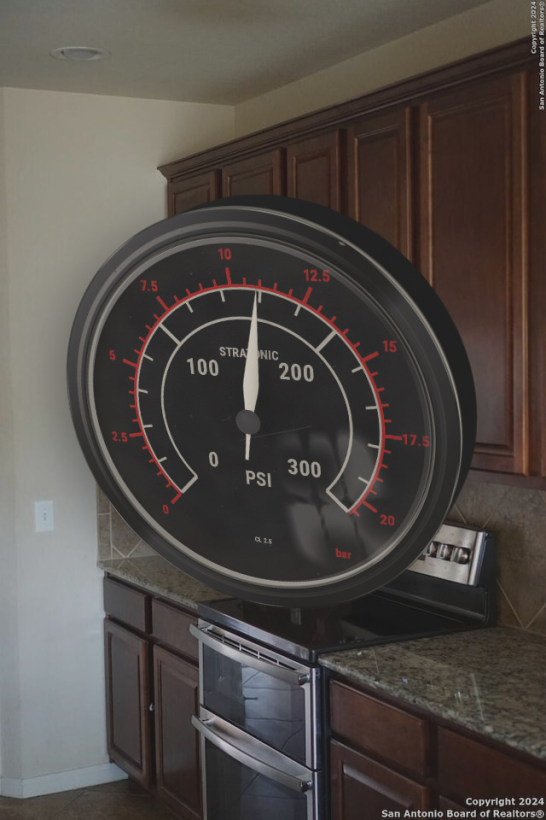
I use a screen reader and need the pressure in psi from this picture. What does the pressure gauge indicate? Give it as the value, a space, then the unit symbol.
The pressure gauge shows 160 psi
